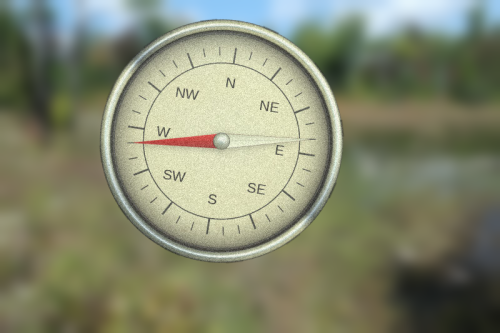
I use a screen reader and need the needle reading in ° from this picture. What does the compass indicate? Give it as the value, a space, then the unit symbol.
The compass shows 260 °
